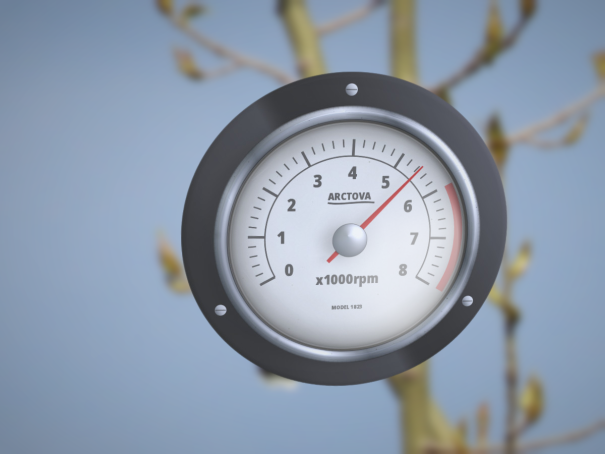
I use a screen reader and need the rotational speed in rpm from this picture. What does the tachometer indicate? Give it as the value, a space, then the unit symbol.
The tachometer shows 5400 rpm
